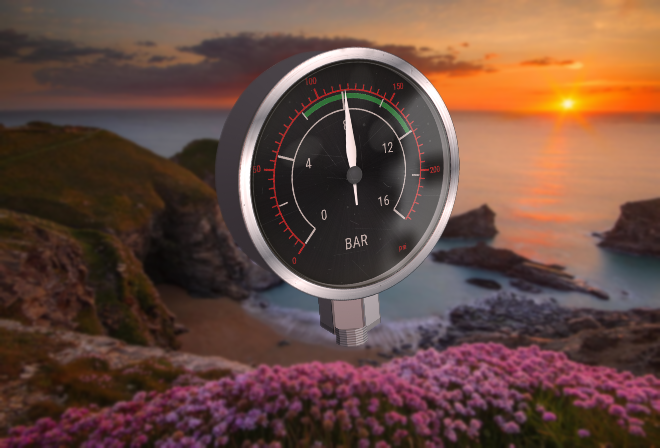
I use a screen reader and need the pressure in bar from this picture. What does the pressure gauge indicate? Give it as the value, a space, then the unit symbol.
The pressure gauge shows 8 bar
